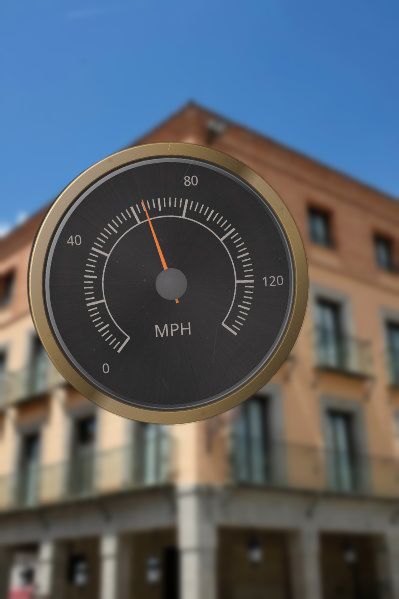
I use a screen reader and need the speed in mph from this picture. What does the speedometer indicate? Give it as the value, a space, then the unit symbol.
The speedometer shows 64 mph
